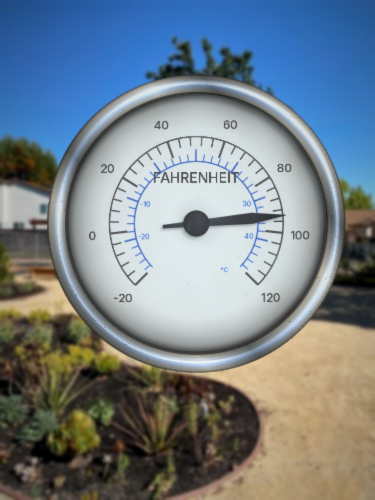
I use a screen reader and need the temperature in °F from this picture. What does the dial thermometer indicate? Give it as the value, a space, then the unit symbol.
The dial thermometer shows 94 °F
